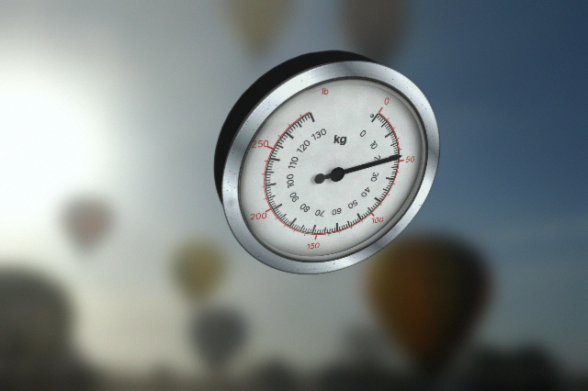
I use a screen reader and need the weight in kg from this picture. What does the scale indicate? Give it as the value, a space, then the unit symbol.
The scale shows 20 kg
